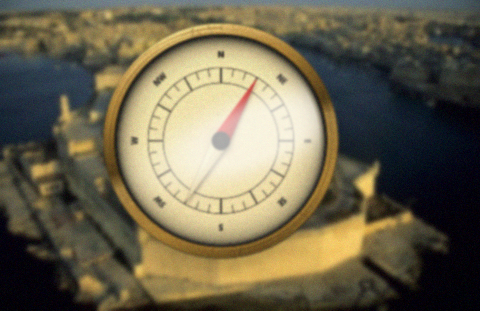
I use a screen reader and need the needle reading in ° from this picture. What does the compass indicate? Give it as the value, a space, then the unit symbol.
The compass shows 30 °
